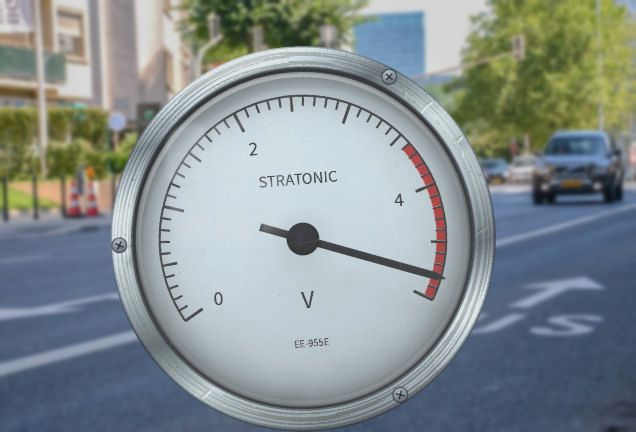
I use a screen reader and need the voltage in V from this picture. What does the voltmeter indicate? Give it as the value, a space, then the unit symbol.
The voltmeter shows 4.8 V
